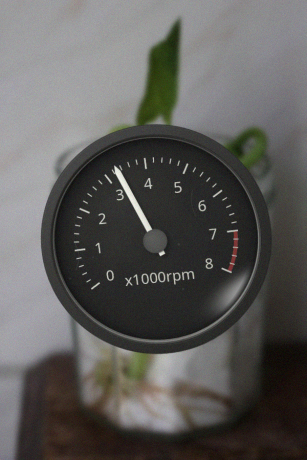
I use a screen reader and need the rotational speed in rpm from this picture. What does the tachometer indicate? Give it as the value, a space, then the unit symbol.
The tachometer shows 3300 rpm
